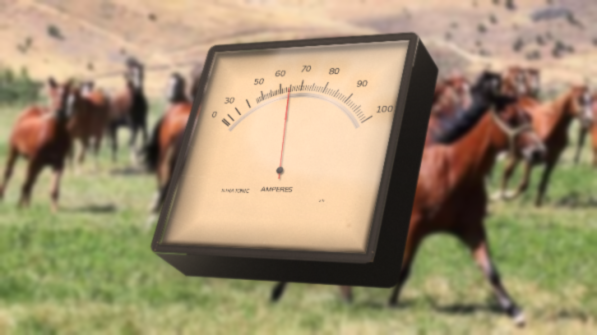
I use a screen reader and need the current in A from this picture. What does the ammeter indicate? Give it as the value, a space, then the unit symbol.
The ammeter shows 65 A
